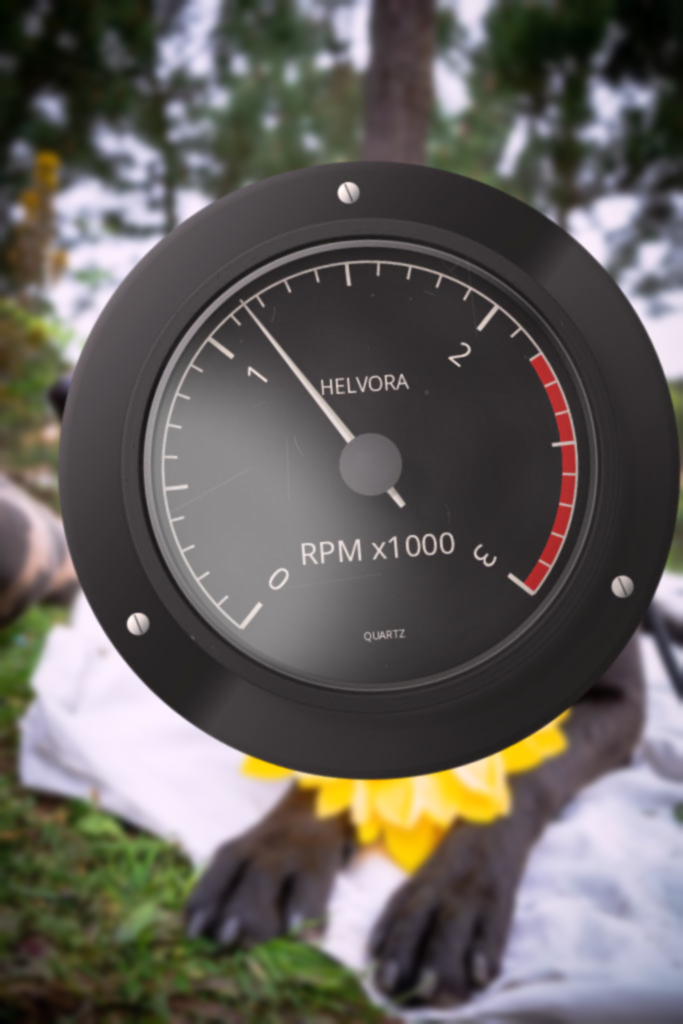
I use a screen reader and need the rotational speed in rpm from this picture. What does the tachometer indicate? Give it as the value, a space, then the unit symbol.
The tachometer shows 1150 rpm
